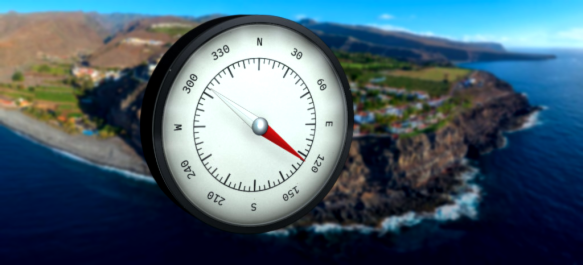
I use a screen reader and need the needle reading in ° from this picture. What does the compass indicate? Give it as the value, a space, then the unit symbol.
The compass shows 125 °
